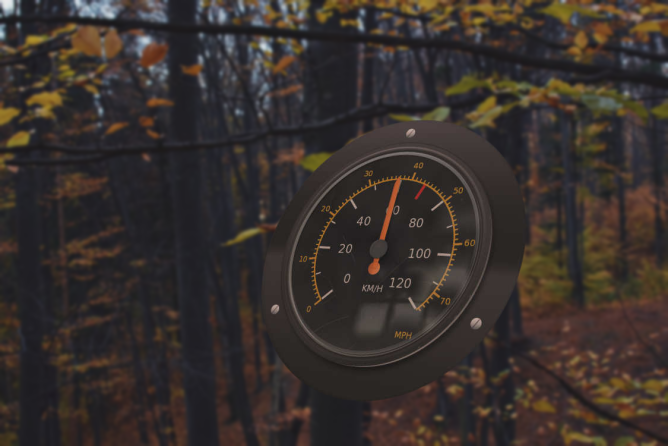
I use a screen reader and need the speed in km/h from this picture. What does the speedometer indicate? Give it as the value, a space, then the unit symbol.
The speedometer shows 60 km/h
